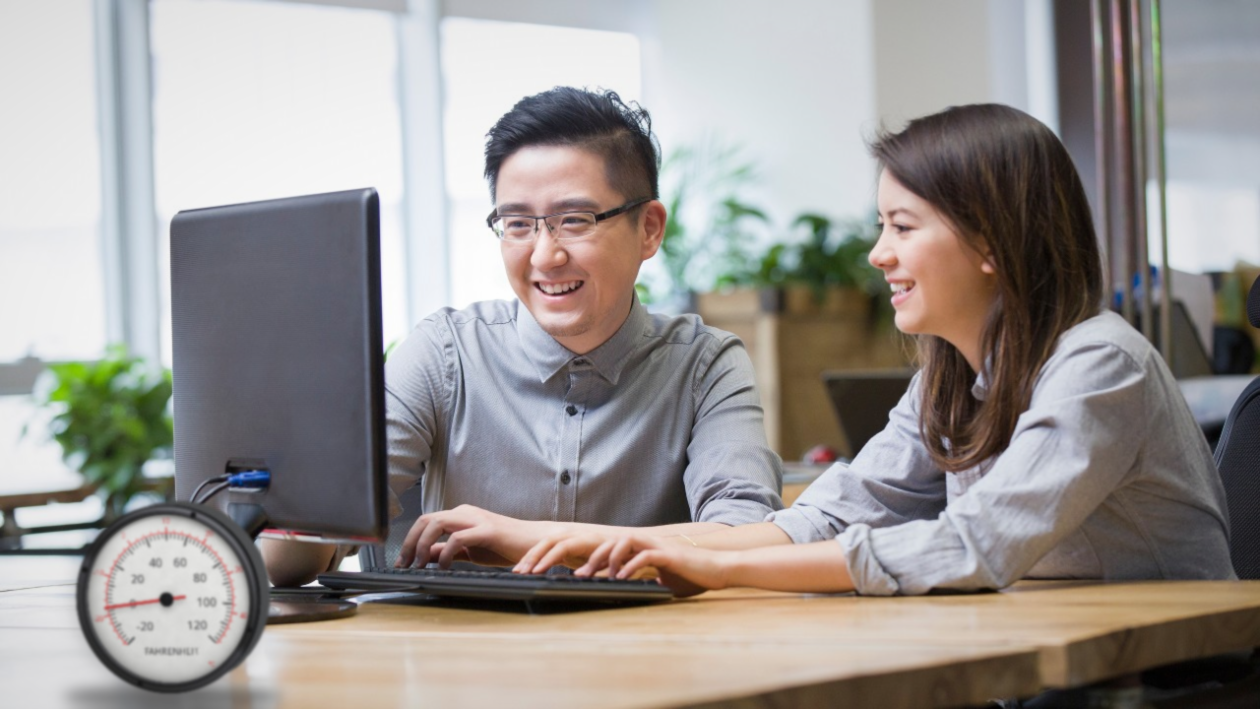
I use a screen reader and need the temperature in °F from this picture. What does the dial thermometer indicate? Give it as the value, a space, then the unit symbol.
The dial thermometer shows 0 °F
